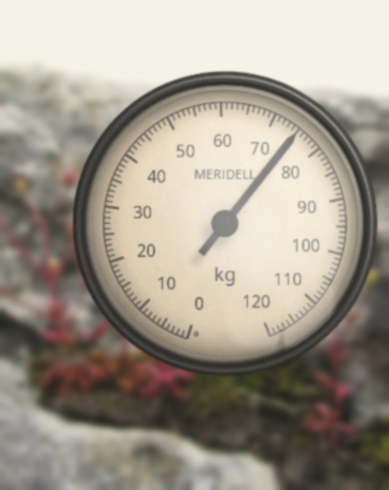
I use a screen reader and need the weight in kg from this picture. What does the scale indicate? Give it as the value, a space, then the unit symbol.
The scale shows 75 kg
